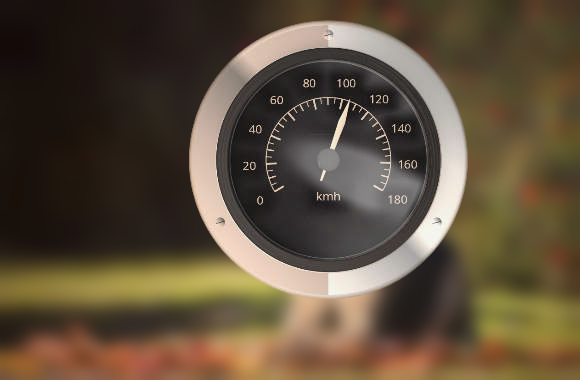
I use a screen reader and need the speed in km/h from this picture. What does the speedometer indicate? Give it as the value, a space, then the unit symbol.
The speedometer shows 105 km/h
